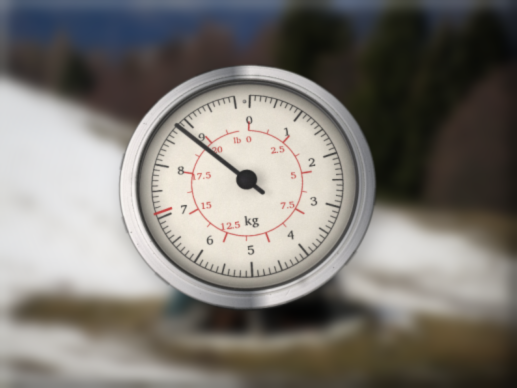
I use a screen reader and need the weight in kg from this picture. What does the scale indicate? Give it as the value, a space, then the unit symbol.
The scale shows 8.8 kg
